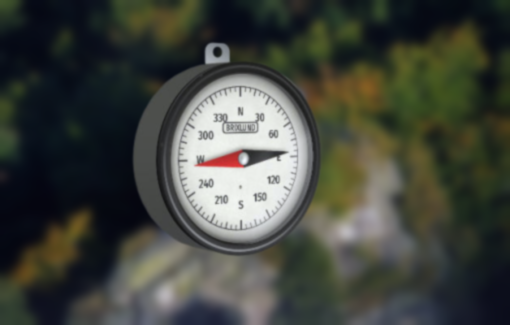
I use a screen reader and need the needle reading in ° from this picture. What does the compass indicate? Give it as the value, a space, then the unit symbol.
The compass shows 265 °
